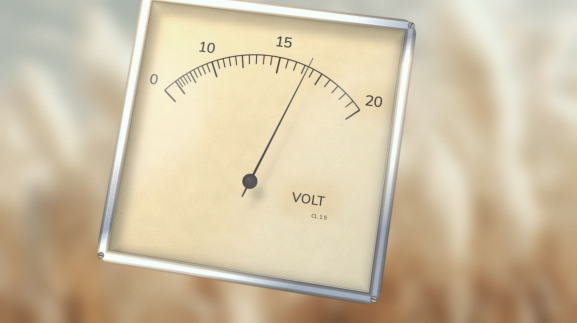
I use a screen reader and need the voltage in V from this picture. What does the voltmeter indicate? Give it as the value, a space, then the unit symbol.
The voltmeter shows 16.75 V
